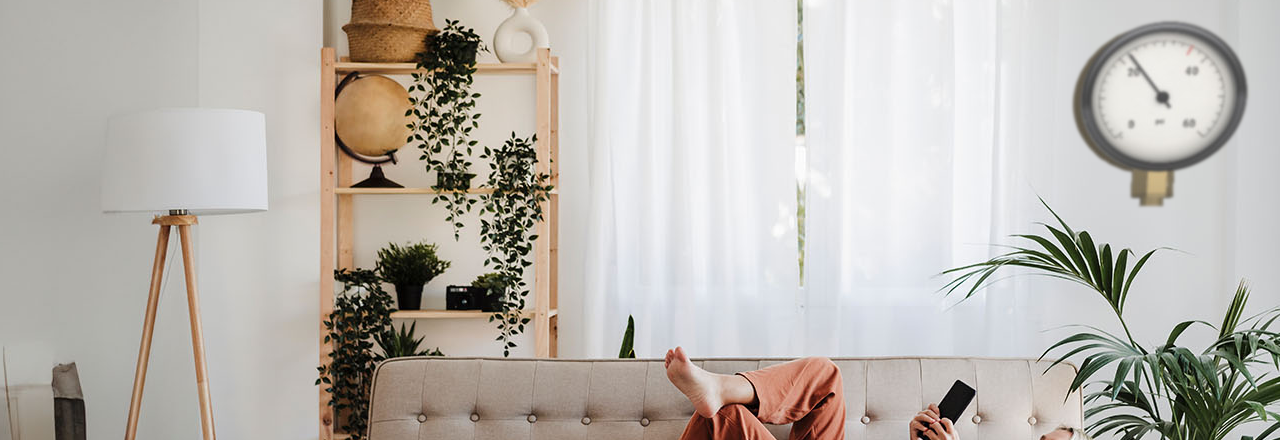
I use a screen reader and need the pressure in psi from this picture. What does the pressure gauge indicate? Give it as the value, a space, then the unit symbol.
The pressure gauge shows 22 psi
